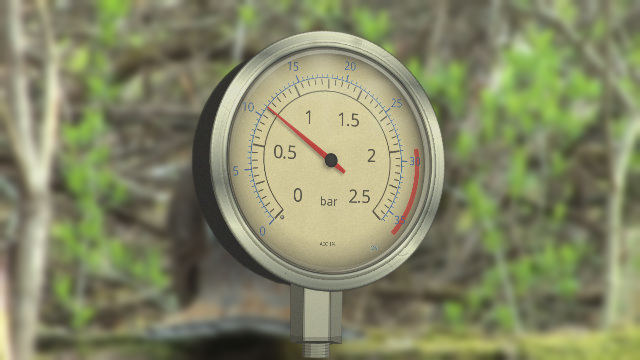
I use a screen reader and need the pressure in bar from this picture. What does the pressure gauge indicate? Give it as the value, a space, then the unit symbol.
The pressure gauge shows 0.75 bar
